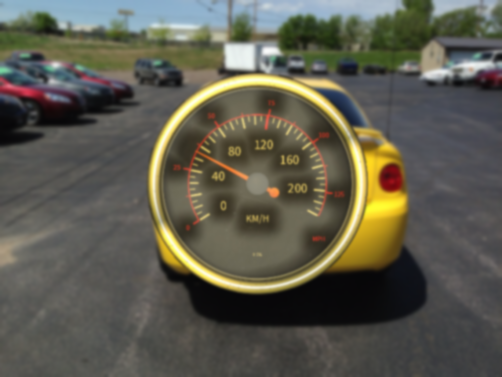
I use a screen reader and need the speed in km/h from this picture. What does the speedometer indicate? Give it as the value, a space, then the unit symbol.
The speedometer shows 55 km/h
